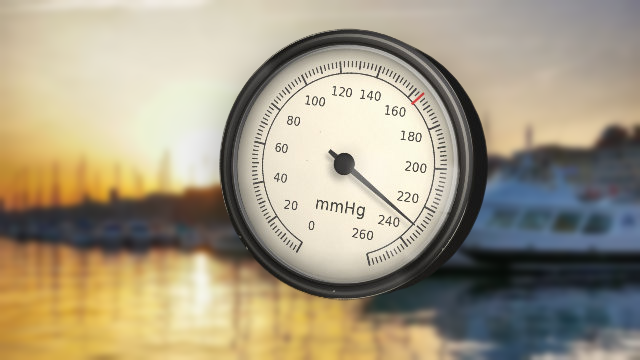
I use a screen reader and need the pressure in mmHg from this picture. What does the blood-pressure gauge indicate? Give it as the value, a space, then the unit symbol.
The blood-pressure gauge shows 230 mmHg
